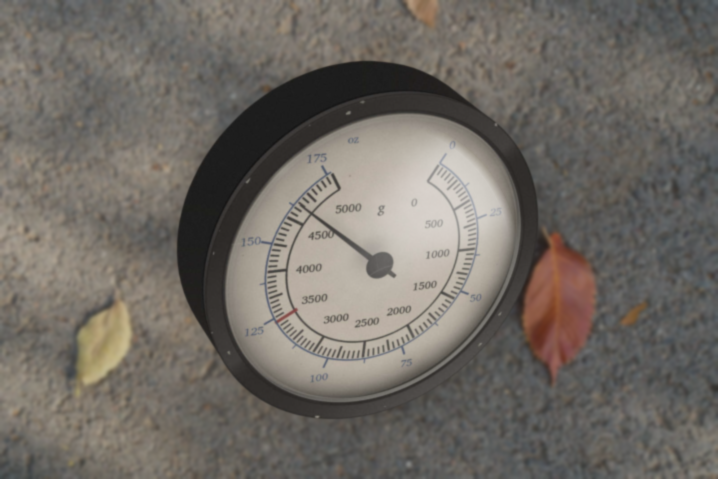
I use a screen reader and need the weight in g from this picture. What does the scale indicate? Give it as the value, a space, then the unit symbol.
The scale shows 4650 g
